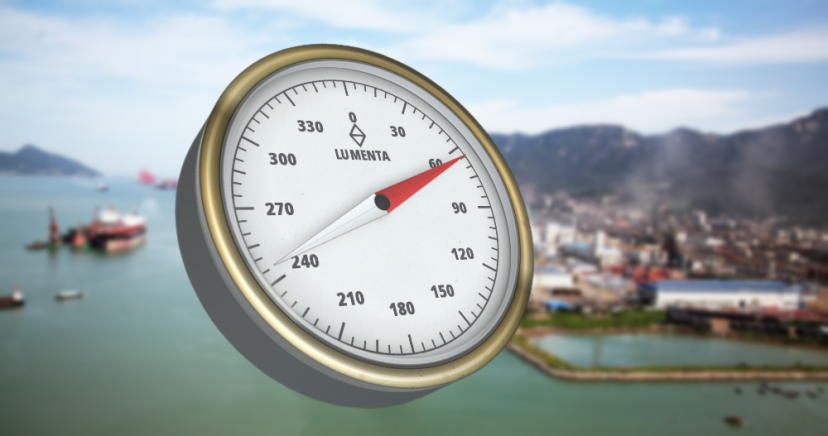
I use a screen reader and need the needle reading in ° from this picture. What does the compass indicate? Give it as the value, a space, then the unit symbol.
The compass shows 65 °
